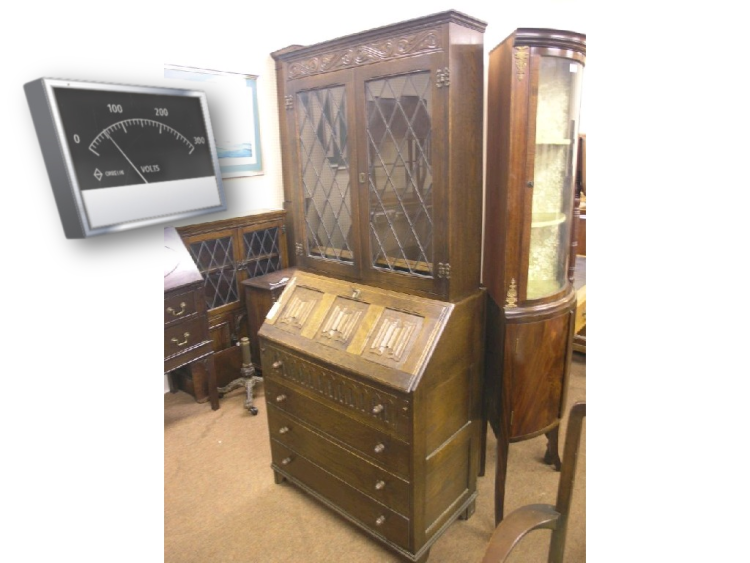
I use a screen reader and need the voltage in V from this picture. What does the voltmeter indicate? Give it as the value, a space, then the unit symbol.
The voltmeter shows 50 V
